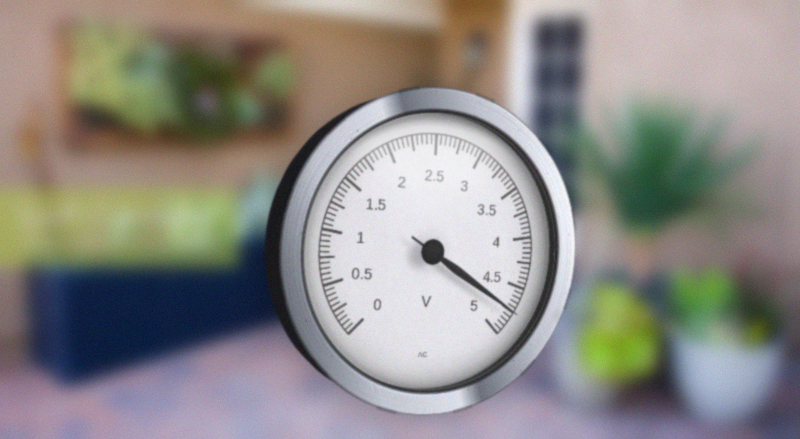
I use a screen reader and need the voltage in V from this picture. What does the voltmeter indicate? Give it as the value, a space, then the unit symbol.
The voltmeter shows 4.75 V
